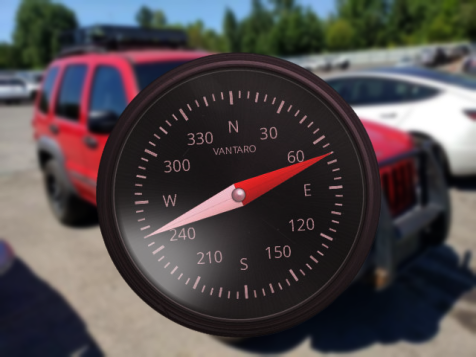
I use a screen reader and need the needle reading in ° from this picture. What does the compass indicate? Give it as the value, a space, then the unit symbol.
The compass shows 70 °
